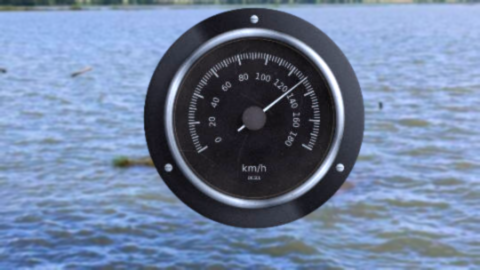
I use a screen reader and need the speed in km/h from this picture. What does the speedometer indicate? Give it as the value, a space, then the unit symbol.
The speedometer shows 130 km/h
